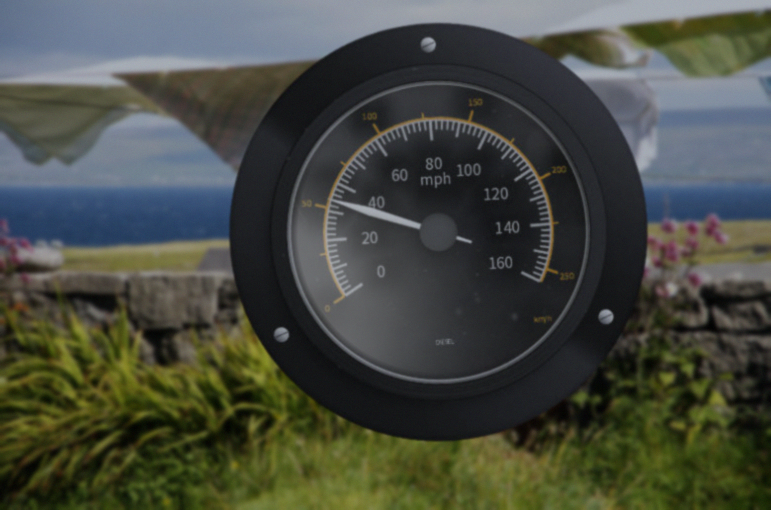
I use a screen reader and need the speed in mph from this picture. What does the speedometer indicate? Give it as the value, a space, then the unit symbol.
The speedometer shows 34 mph
